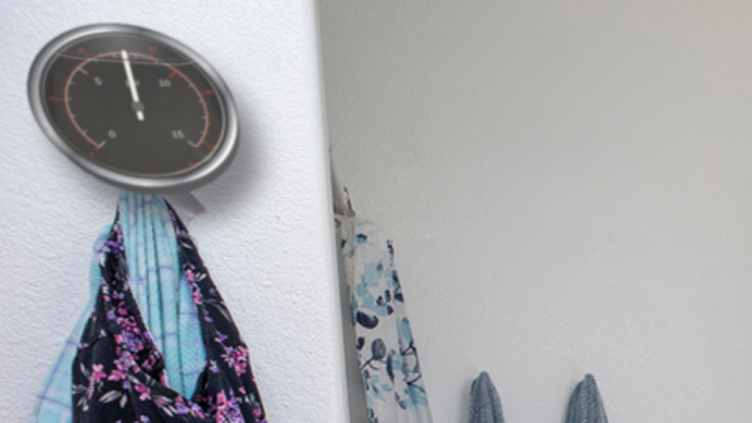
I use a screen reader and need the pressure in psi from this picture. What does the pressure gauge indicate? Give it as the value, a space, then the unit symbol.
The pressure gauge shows 7.5 psi
